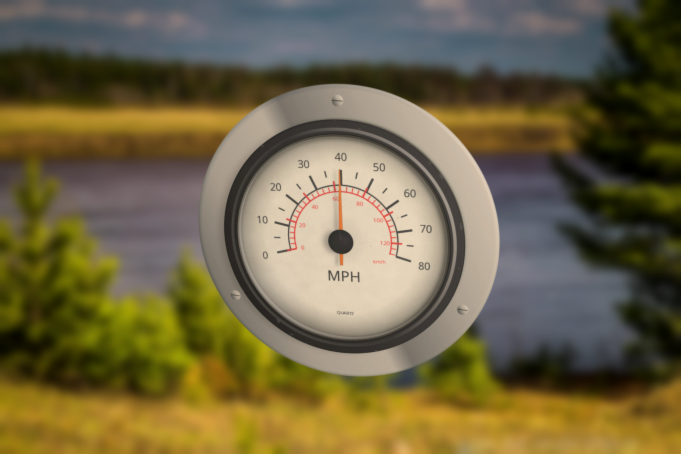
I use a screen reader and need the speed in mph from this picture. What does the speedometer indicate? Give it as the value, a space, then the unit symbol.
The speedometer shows 40 mph
